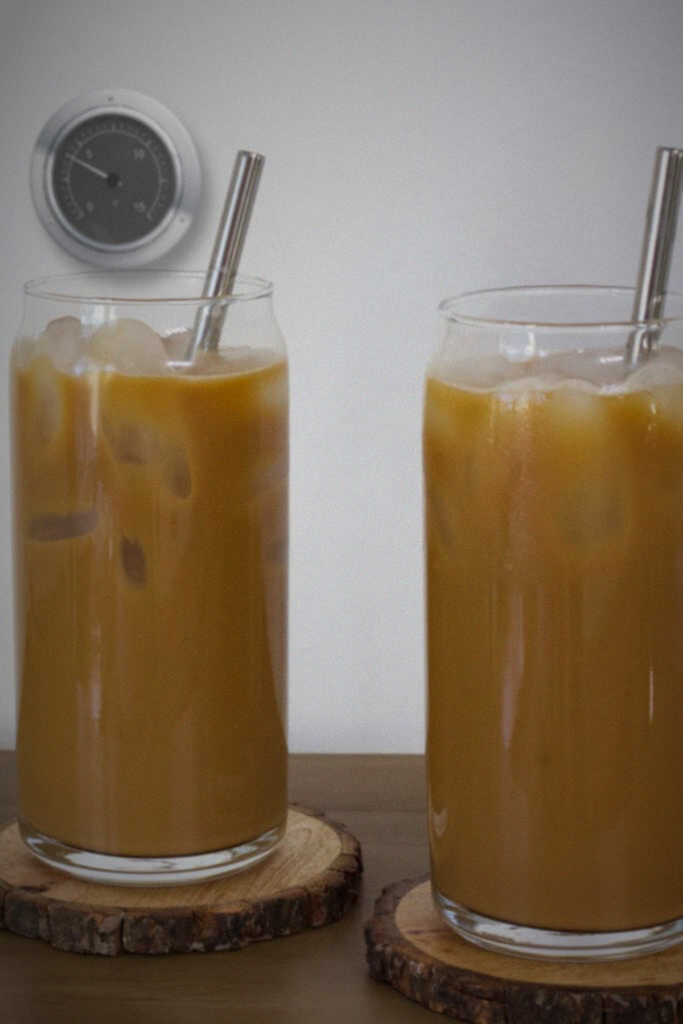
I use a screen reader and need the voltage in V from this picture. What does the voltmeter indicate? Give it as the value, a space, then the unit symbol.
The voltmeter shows 4 V
